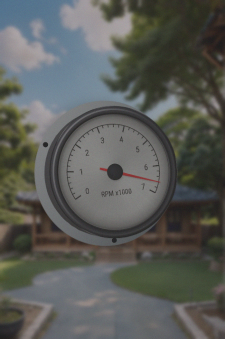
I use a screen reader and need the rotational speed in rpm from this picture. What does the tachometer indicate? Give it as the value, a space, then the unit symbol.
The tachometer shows 6600 rpm
